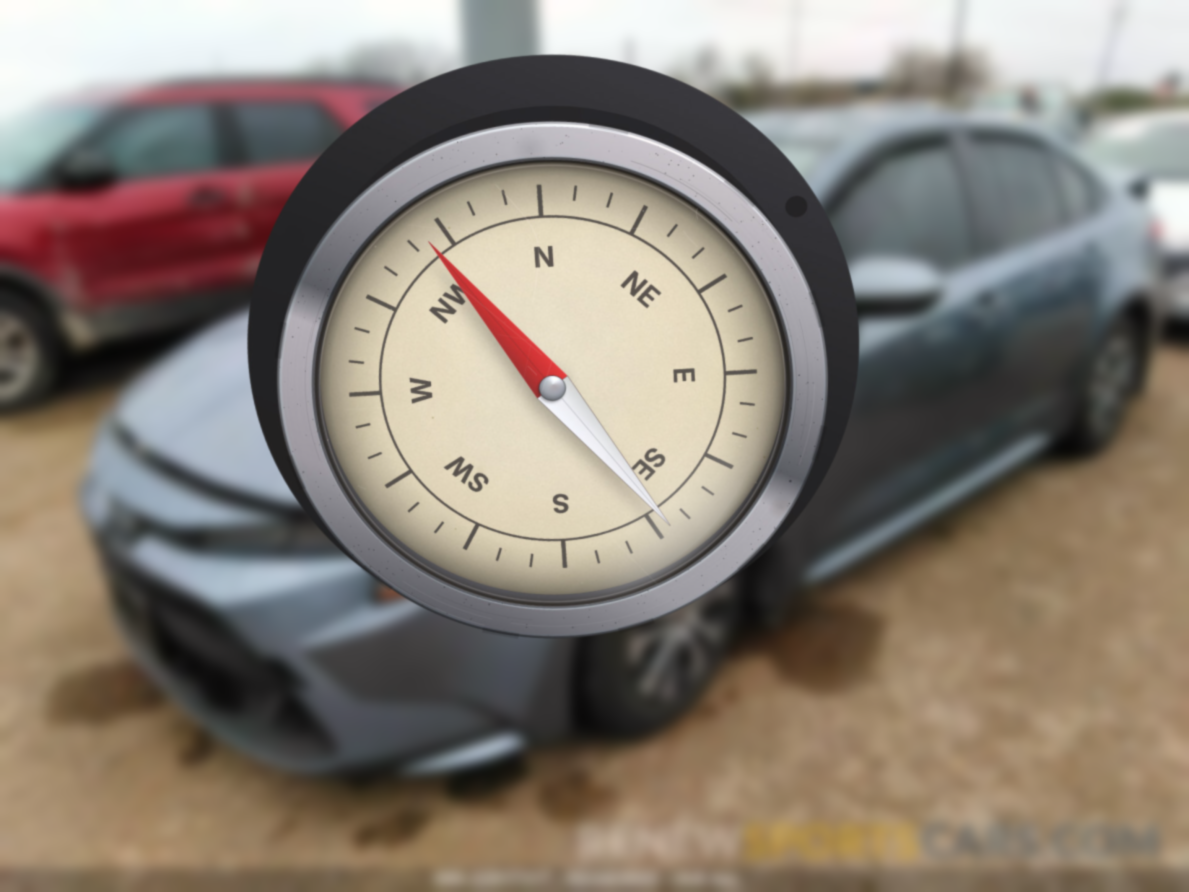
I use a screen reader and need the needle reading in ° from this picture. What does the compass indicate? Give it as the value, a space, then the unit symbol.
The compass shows 325 °
